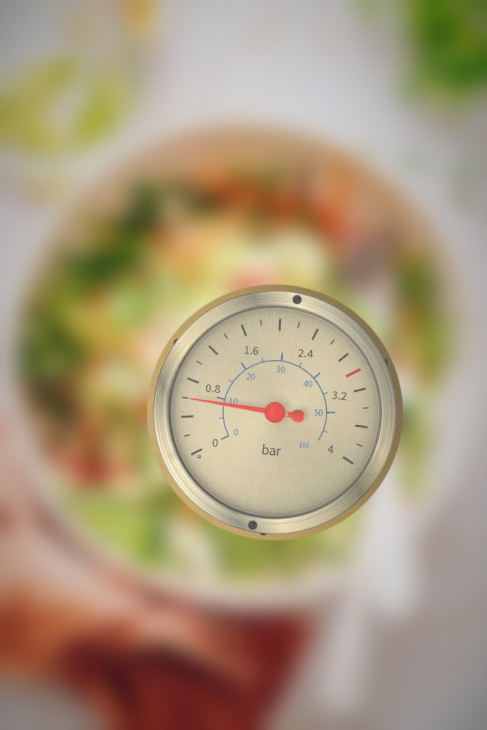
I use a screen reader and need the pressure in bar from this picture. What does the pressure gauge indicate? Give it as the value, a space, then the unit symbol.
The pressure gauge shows 0.6 bar
